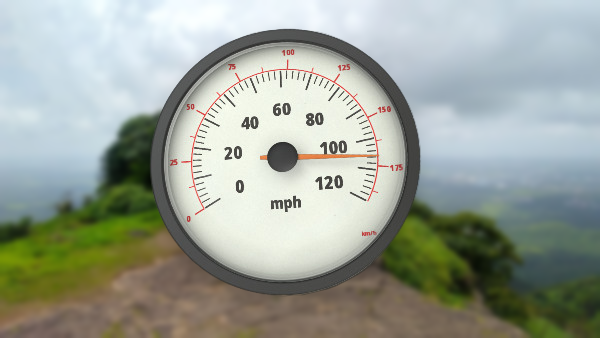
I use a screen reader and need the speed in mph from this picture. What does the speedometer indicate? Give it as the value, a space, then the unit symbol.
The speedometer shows 106 mph
